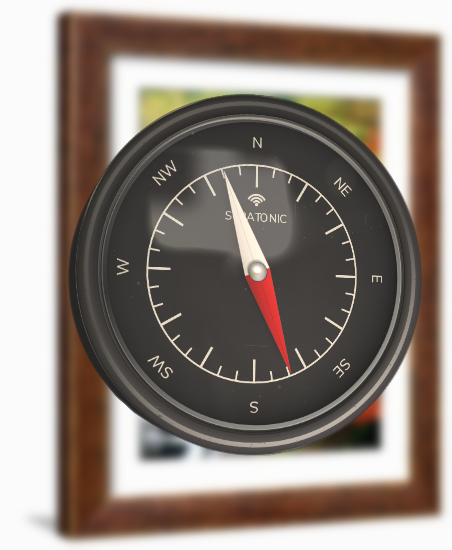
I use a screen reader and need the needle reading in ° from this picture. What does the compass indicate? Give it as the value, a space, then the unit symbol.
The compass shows 160 °
